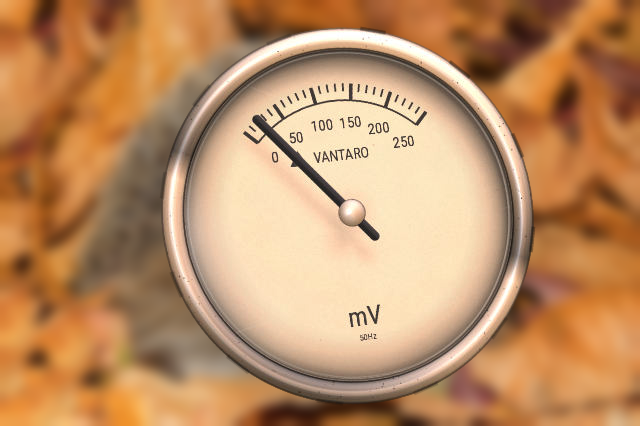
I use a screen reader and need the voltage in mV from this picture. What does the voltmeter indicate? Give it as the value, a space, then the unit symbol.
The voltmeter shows 20 mV
